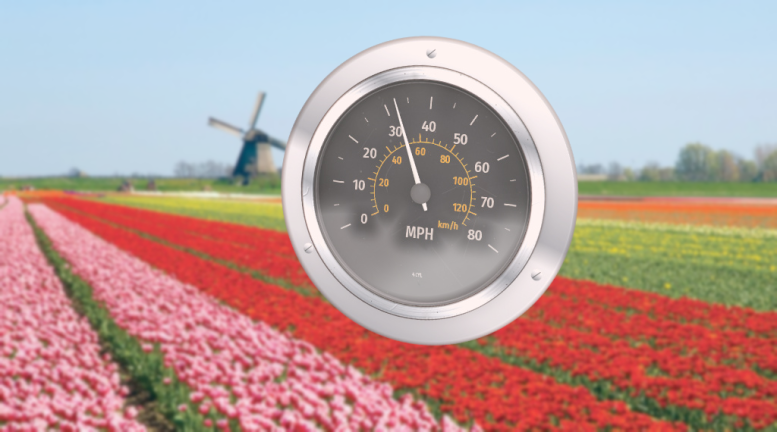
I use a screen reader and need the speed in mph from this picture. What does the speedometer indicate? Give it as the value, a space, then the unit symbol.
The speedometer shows 32.5 mph
